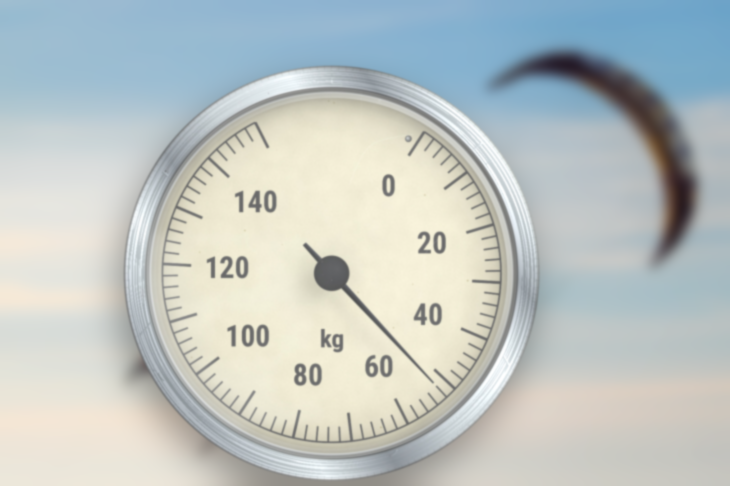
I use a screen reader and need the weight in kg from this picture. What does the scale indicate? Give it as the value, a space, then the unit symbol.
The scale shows 52 kg
